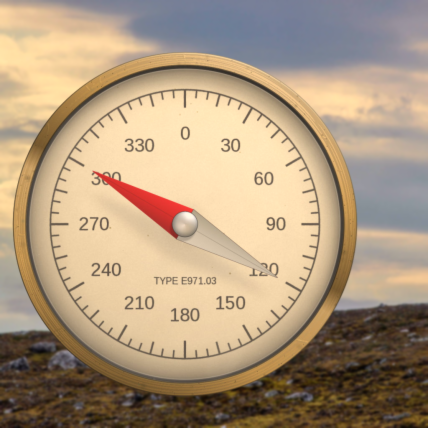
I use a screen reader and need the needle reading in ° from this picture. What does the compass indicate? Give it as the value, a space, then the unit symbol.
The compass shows 300 °
